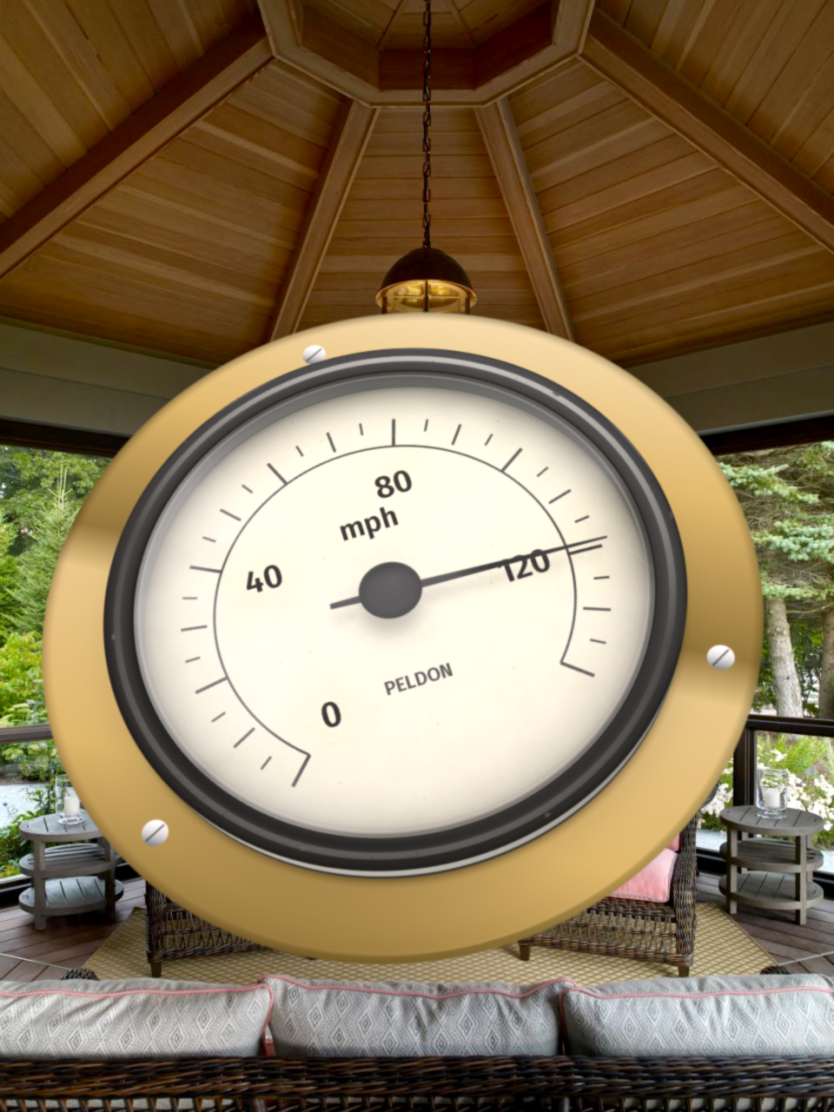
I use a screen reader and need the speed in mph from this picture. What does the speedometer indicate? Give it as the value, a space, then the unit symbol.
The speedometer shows 120 mph
